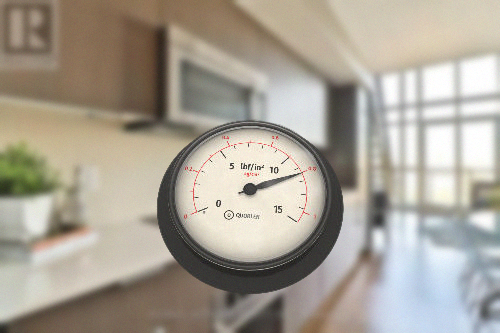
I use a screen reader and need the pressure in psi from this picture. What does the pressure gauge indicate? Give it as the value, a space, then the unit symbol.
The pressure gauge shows 11.5 psi
